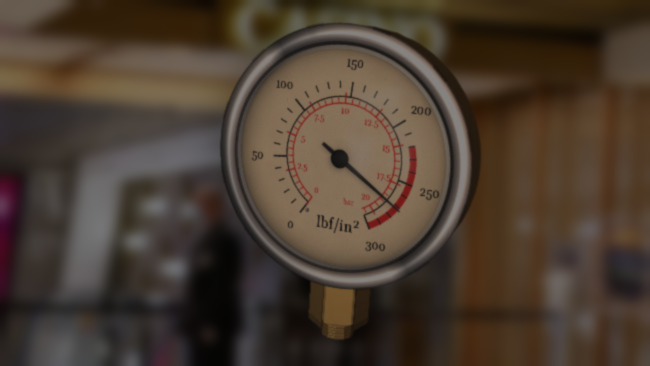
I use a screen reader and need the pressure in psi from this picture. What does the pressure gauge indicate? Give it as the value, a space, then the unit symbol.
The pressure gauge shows 270 psi
